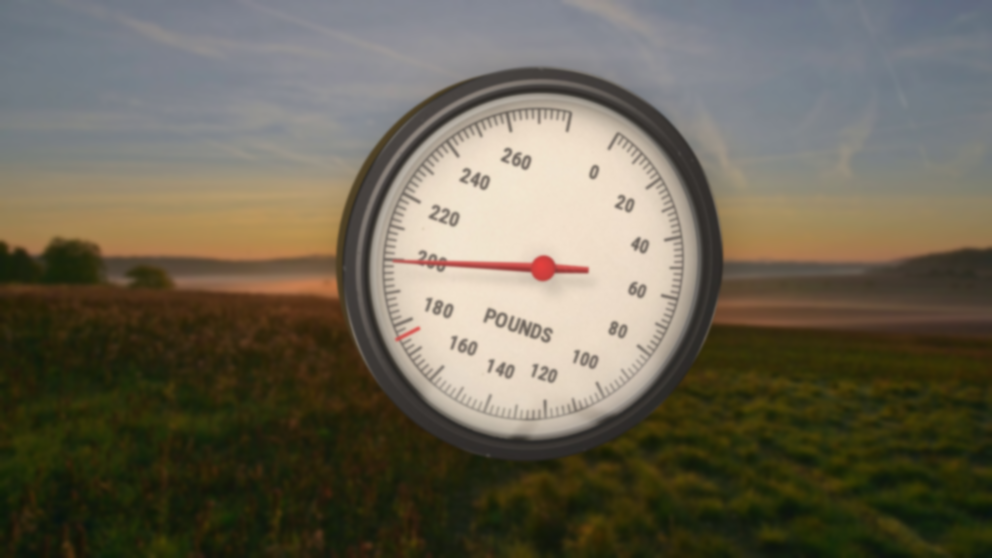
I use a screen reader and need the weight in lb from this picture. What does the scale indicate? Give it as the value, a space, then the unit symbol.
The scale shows 200 lb
